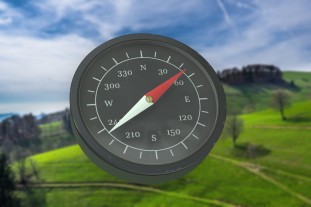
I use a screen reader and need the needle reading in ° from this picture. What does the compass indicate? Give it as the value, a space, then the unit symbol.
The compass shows 52.5 °
